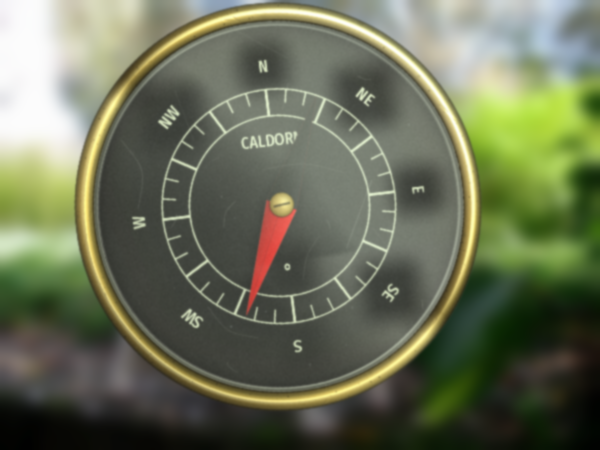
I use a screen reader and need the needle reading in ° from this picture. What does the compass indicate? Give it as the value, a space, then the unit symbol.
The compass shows 205 °
